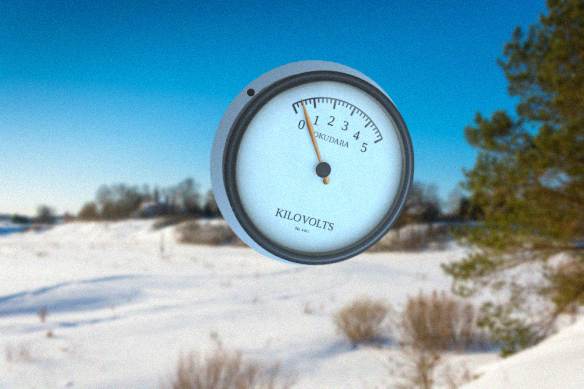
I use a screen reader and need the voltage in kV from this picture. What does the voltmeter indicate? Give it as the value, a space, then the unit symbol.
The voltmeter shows 0.4 kV
